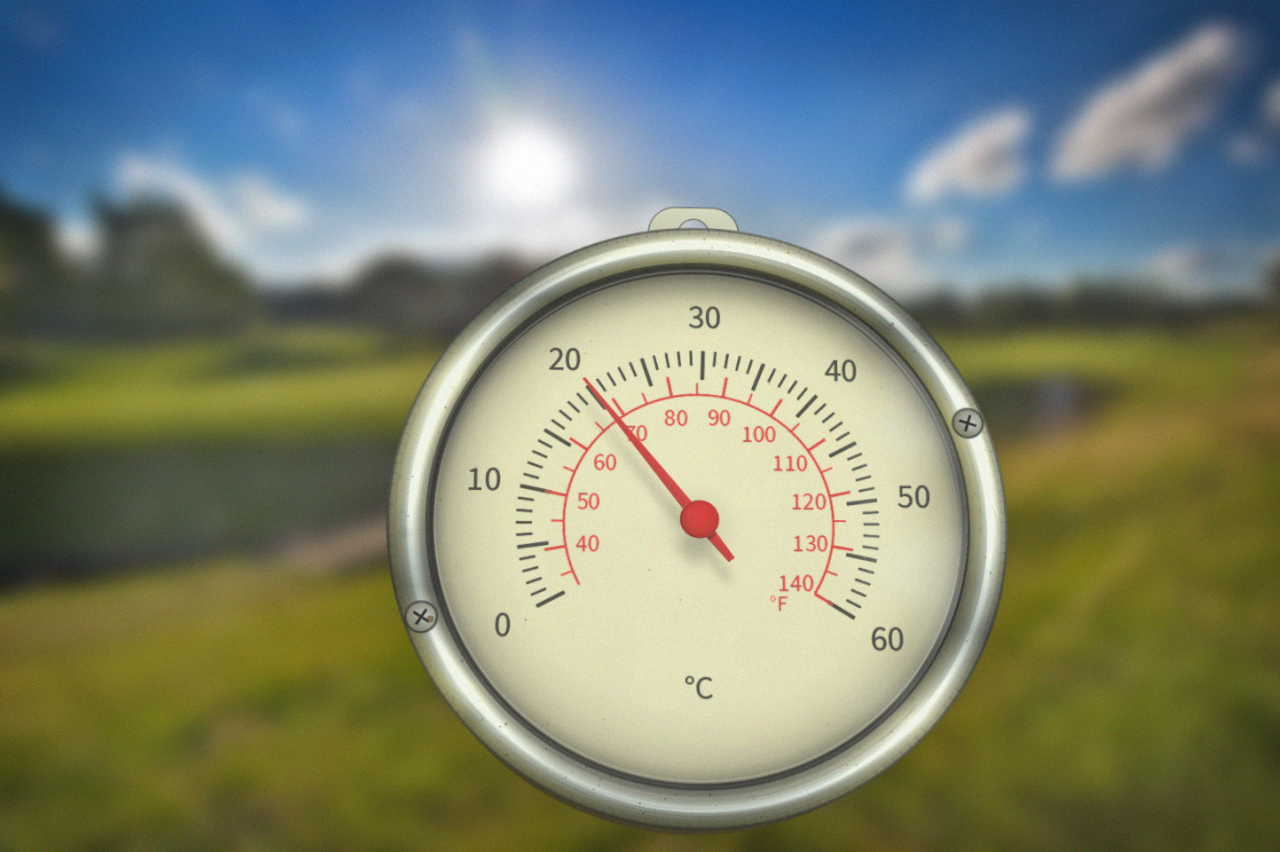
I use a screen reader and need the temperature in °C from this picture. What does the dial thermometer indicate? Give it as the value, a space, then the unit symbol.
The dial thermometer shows 20 °C
